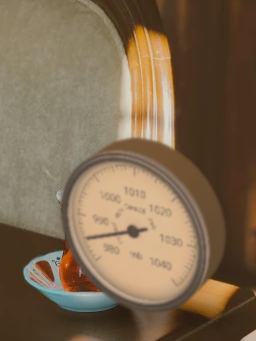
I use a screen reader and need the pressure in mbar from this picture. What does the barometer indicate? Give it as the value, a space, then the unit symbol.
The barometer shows 985 mbar
